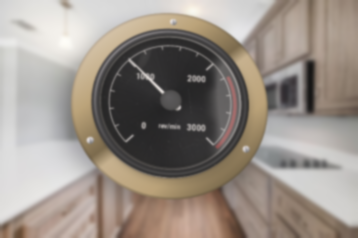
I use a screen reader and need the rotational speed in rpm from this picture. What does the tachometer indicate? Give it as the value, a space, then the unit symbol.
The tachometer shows 1000 rpm
